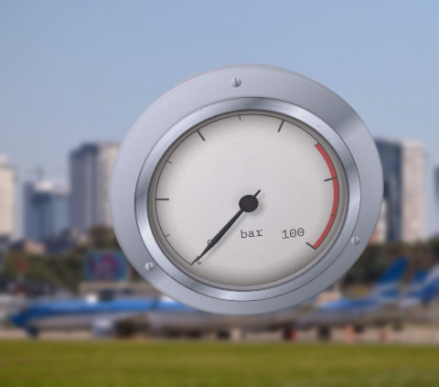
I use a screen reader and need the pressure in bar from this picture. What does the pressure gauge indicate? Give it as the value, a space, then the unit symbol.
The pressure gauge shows 0 bar
